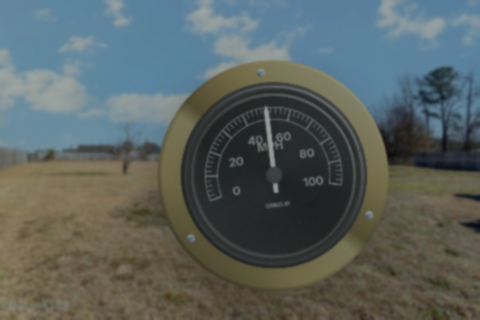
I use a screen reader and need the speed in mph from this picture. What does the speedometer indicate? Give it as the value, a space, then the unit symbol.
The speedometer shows 50 mph
